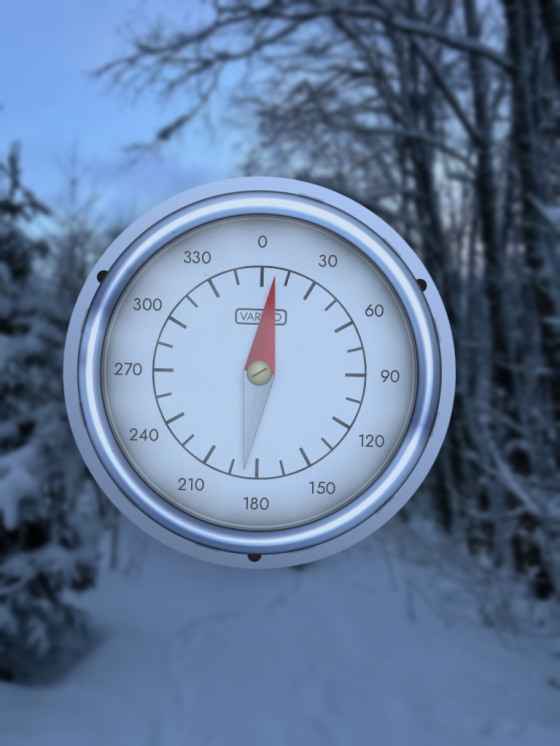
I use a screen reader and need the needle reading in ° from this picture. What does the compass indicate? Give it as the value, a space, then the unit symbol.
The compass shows 7.5 °
